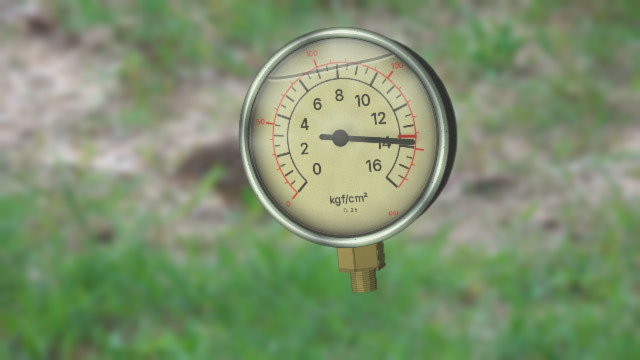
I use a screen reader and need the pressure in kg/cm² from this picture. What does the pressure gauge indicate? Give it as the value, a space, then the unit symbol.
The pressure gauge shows 13.75 kg/cm²
